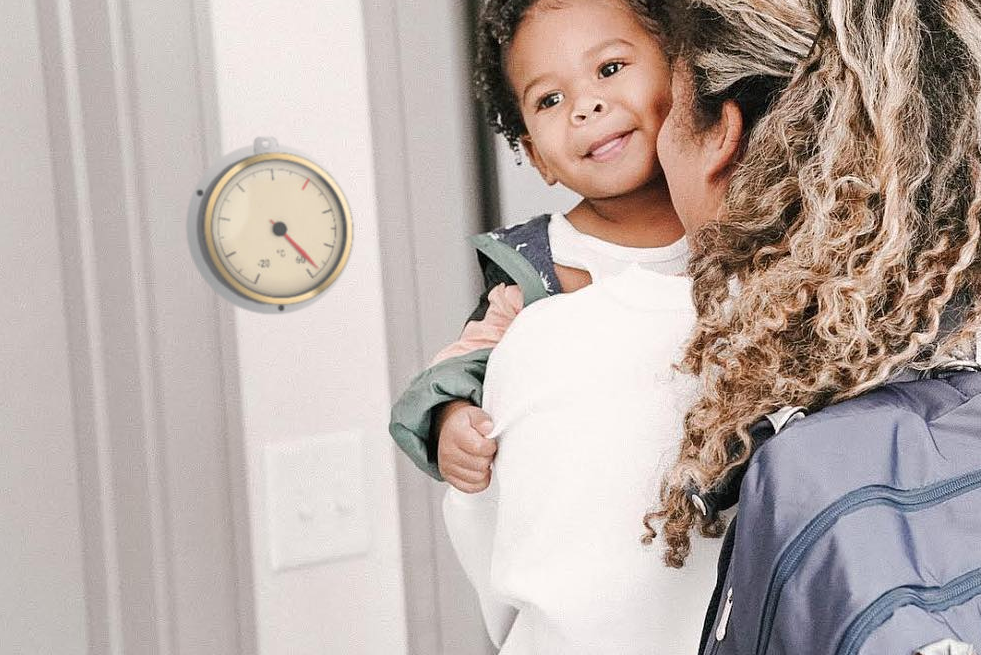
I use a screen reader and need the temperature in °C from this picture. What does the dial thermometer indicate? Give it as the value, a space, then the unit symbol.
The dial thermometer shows 57.5 °C
